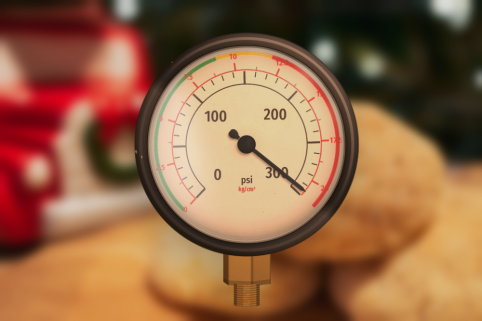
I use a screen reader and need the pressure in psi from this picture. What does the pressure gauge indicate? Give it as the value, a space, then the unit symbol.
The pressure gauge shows 295 psi
